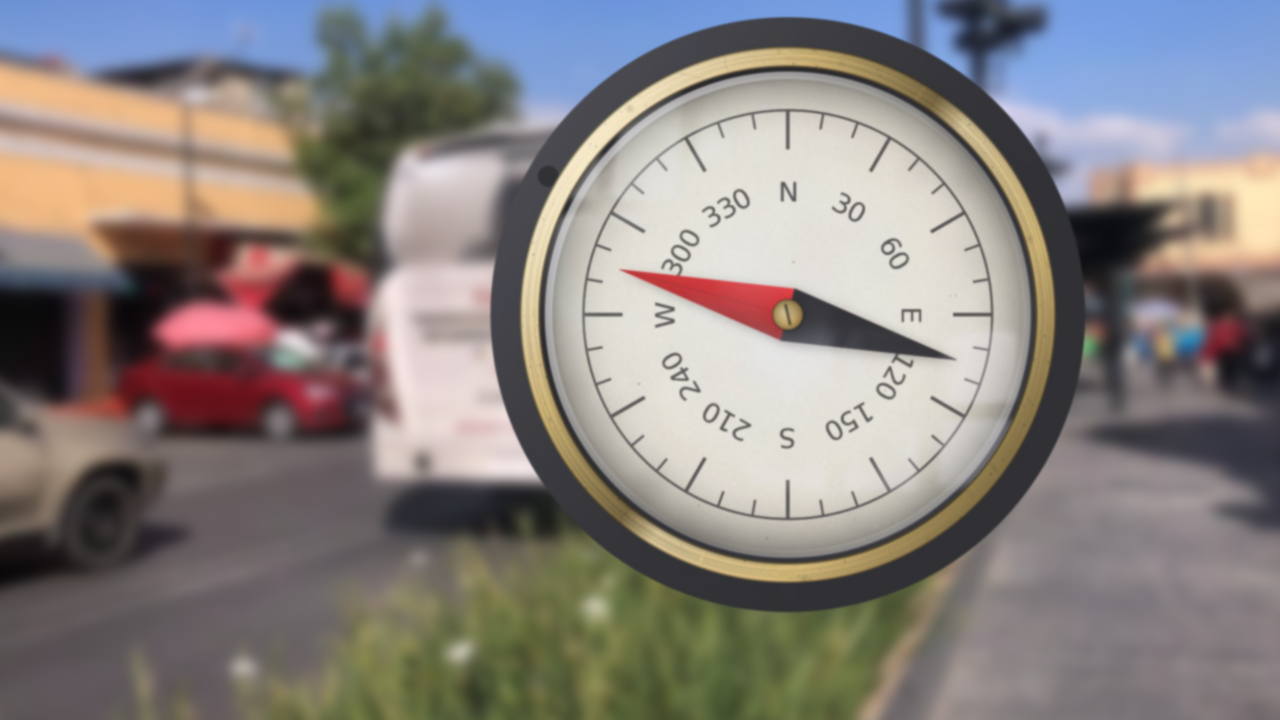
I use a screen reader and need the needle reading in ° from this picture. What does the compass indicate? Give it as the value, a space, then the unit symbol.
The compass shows 285 °
